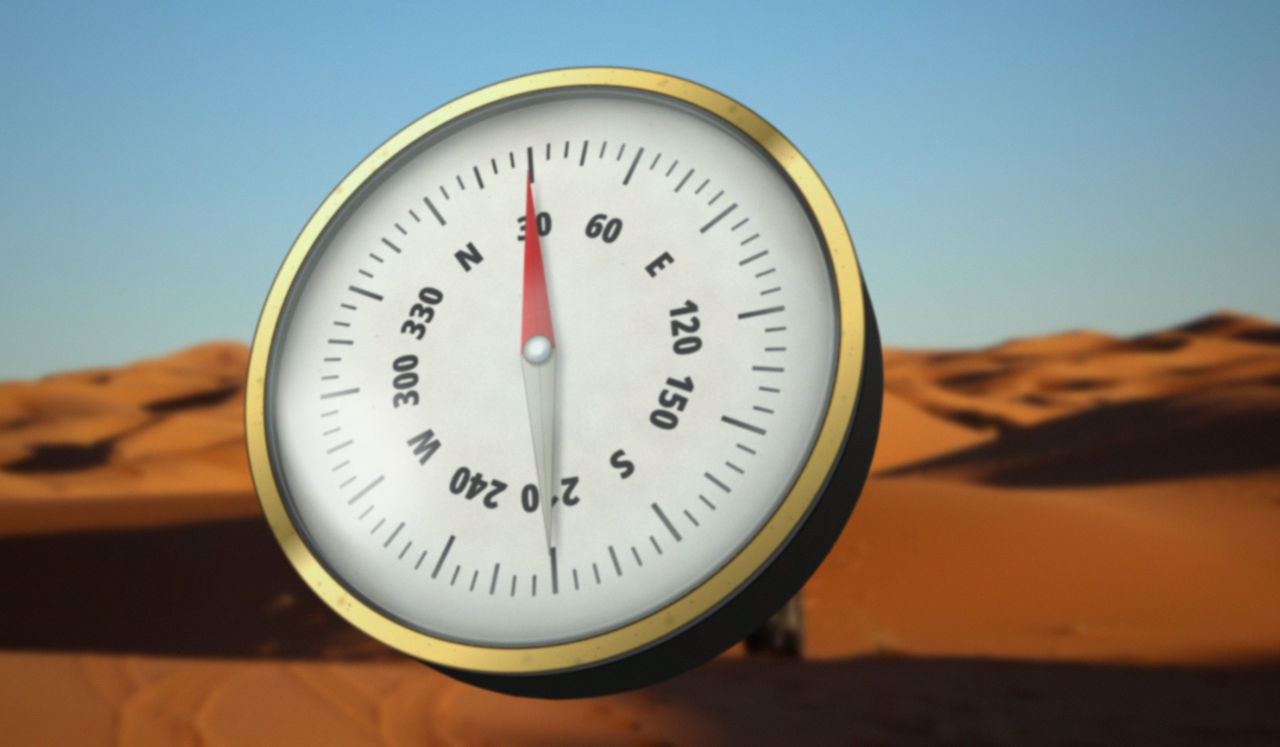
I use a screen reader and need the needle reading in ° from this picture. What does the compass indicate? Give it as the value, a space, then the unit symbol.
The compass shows 30 °
